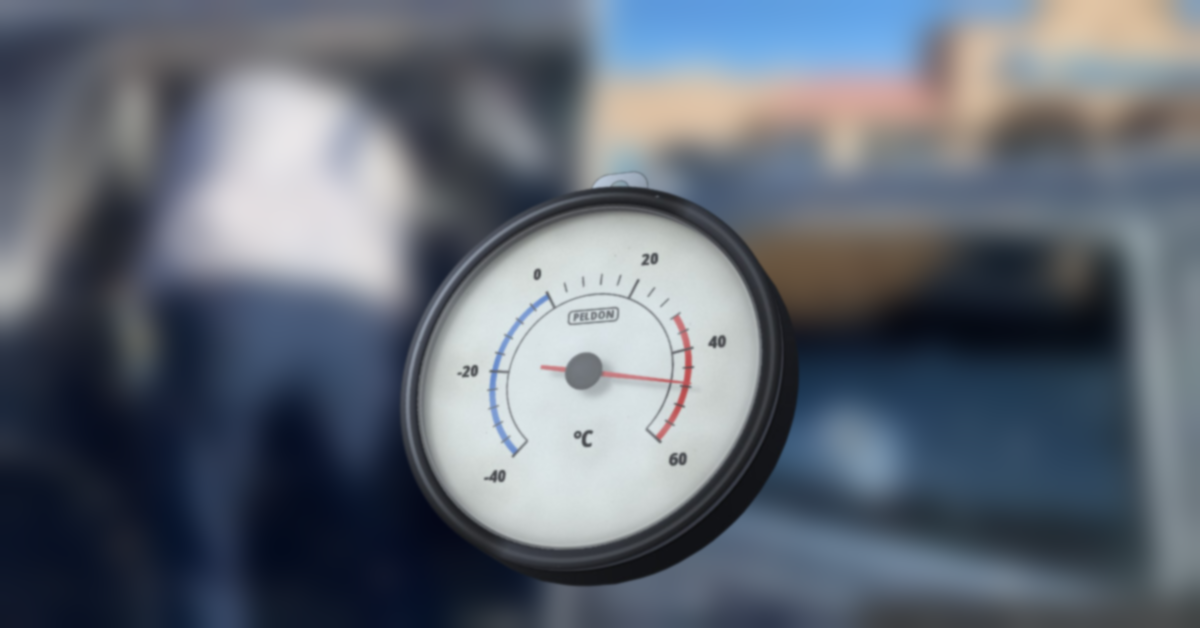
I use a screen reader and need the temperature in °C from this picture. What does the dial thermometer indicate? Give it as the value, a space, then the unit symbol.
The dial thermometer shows 48 °C
